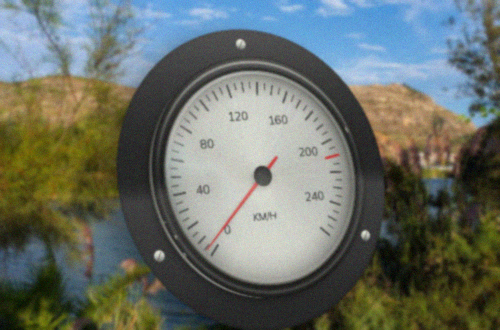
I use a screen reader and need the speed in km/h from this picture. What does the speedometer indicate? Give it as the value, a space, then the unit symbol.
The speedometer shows 5 km/h
